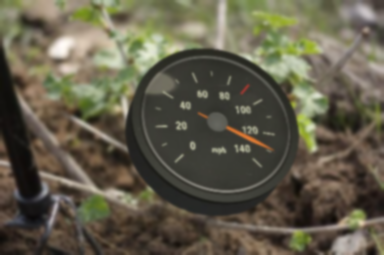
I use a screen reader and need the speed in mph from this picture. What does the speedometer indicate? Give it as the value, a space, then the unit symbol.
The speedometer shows 130 mph
